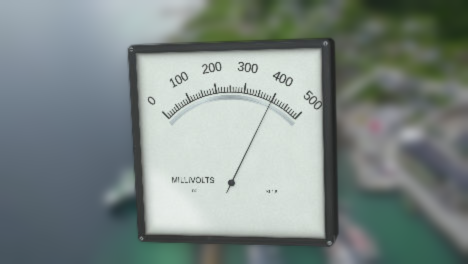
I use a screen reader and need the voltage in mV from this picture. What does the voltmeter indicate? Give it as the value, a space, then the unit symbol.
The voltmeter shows 400 mV
